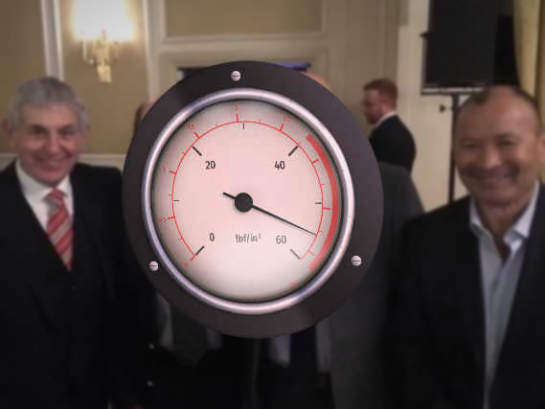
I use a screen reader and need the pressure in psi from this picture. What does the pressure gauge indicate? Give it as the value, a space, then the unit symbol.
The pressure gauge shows 55 psi
